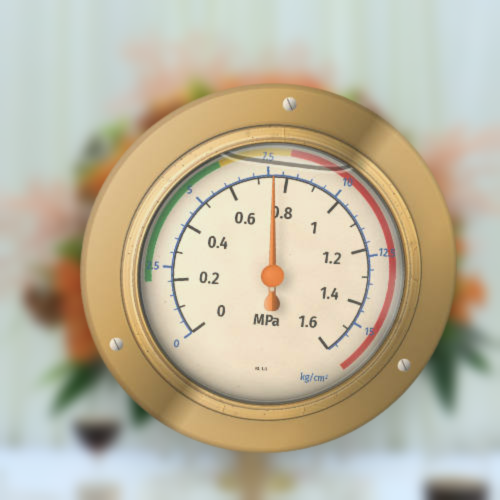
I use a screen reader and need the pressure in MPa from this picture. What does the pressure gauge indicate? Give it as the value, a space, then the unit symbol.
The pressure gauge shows 0.75 MPa
